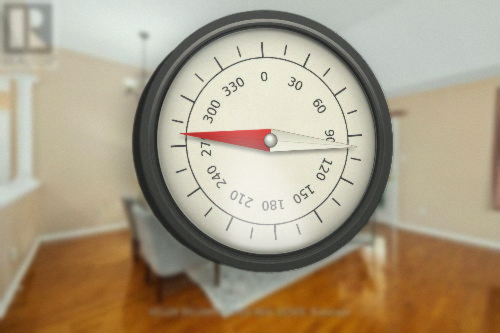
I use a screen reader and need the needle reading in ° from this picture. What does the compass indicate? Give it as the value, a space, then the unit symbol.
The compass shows 277.5 °
